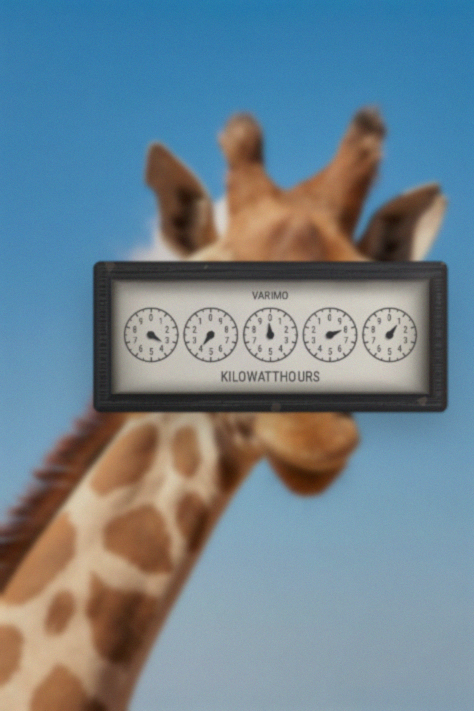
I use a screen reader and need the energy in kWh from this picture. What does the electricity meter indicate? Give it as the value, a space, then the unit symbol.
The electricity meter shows 33981 kWh
